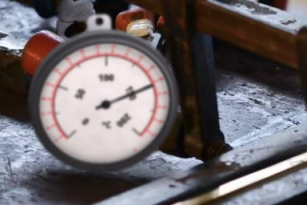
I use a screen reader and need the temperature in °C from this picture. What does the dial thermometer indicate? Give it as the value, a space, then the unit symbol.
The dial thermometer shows 150 °C
